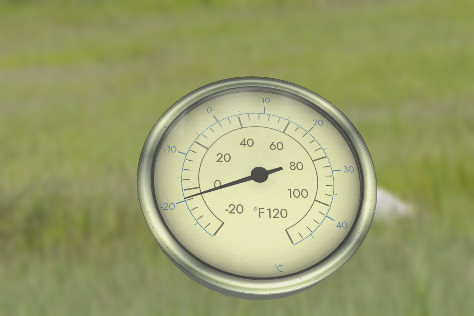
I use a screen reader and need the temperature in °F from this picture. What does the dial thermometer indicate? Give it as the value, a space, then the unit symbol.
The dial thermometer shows -4 °F
